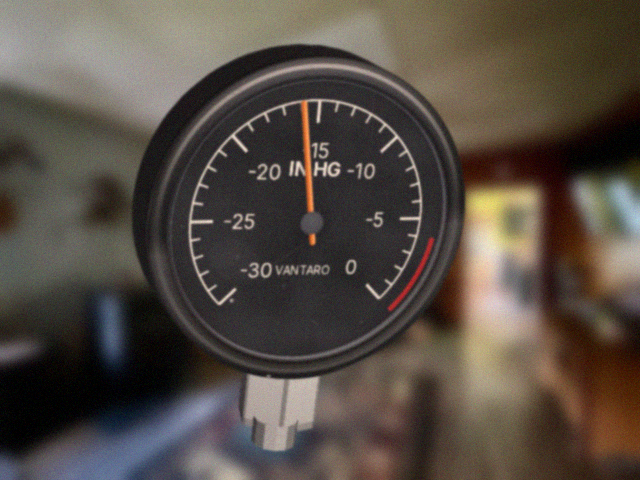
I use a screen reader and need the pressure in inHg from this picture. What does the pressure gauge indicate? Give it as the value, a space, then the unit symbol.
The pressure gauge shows -16 inHg
